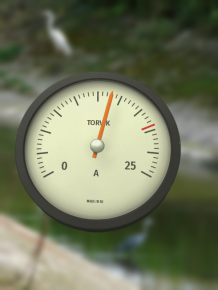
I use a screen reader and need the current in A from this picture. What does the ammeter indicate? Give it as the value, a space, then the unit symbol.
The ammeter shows 14 A
